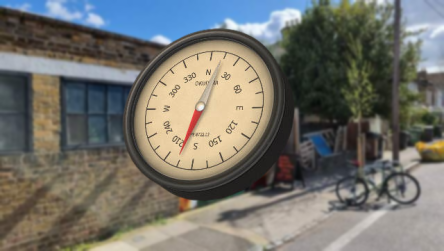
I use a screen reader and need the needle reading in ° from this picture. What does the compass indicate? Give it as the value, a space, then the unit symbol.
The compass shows 195 °
